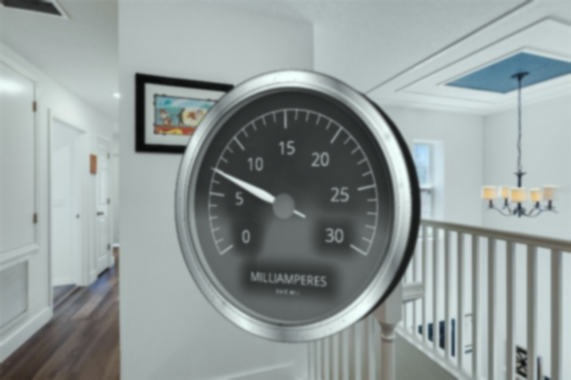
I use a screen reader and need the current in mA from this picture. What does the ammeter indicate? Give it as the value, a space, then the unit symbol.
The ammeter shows 7 mA
